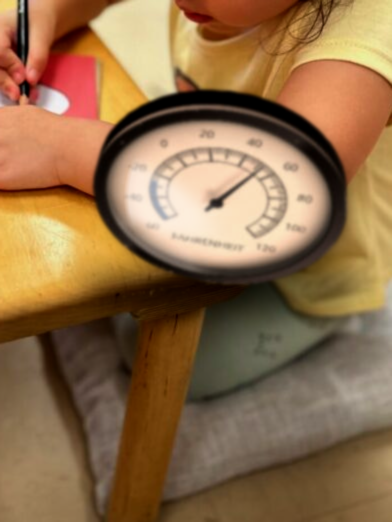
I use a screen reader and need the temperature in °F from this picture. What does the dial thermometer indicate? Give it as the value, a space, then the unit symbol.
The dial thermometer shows 50 °F
